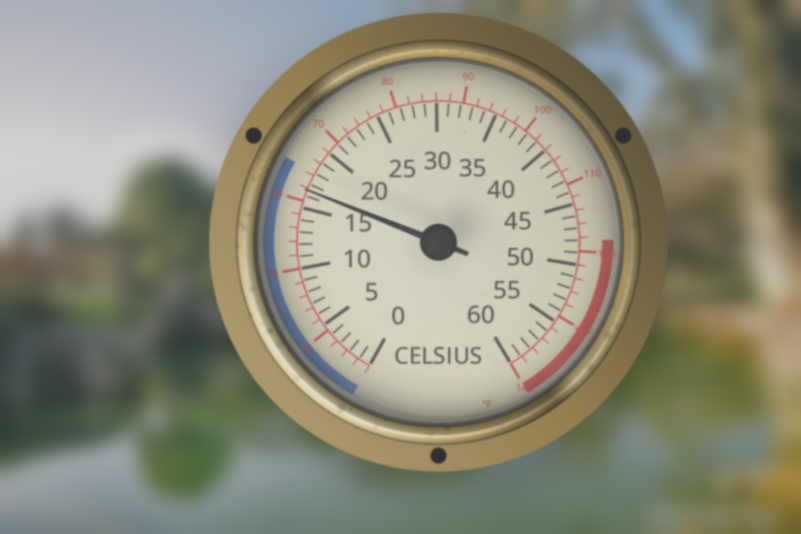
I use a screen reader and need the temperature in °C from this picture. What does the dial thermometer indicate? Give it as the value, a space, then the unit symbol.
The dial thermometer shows 16.5 °C
